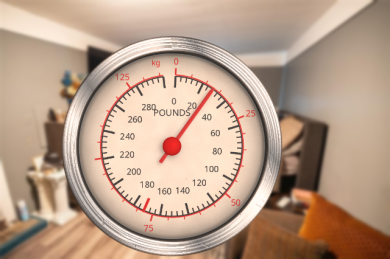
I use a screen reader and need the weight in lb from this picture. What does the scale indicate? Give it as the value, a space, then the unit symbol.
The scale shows 28 lb
